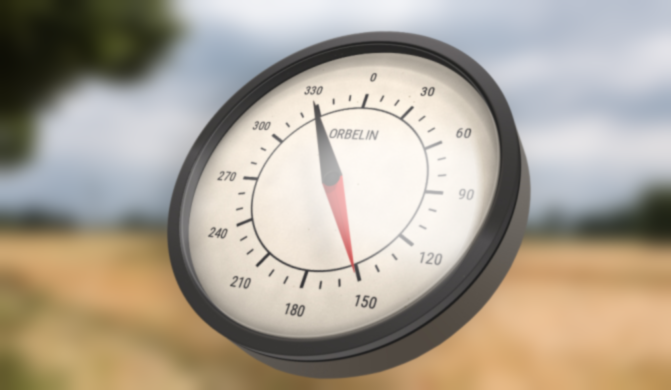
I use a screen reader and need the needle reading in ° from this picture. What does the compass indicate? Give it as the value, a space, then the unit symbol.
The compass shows 150 °
